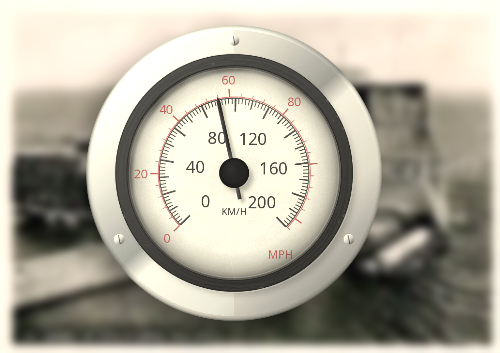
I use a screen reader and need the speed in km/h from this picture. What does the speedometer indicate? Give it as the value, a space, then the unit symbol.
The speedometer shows 90 km/h
